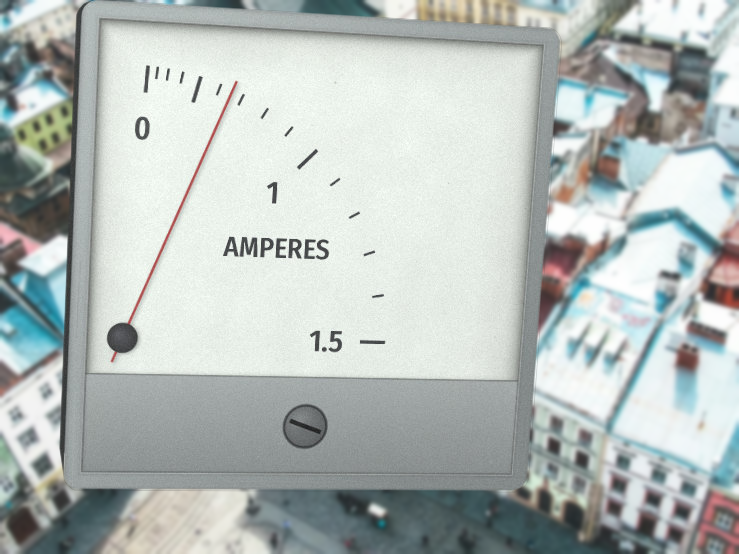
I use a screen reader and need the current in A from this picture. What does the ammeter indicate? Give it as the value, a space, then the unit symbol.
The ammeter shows 0.65 A
